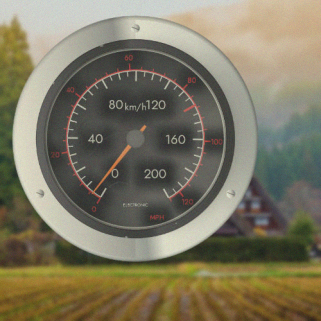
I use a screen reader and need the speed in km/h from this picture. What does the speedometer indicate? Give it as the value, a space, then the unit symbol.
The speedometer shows 5 km/h
